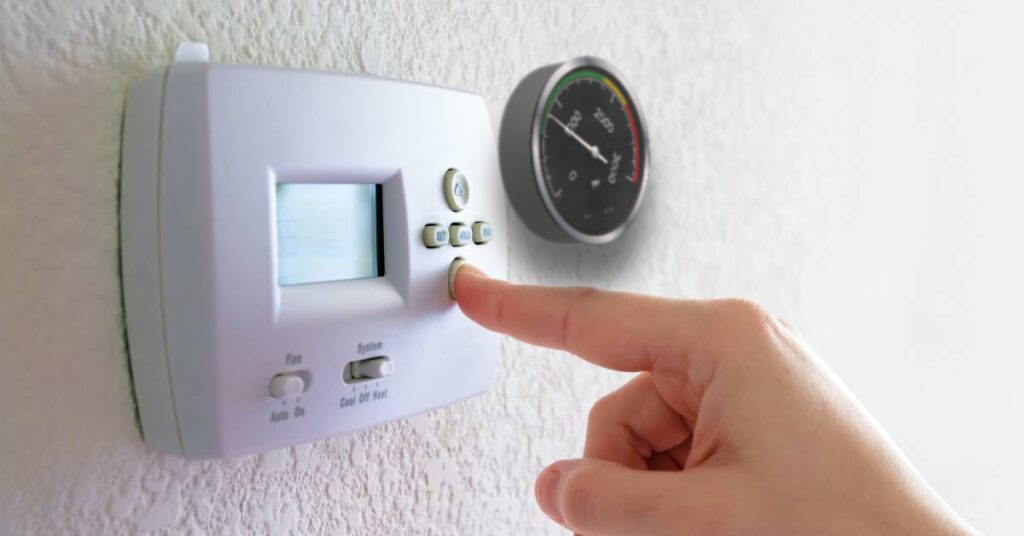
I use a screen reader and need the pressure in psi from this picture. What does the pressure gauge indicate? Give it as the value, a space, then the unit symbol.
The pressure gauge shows 800 psi
